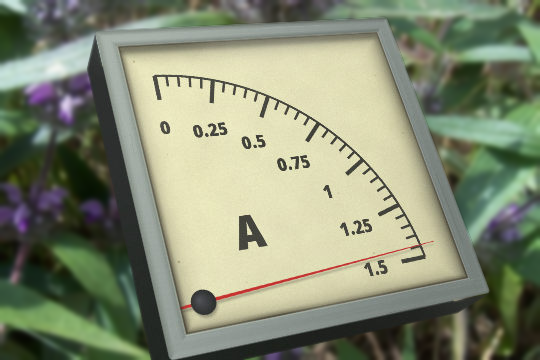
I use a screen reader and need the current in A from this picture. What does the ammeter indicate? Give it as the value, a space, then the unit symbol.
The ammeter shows 1.45 A
